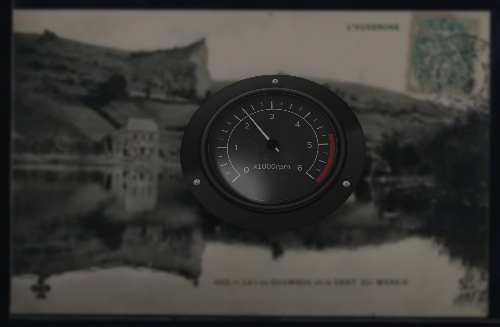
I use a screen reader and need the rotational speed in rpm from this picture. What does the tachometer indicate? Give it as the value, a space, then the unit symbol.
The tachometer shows 2250 rpm
